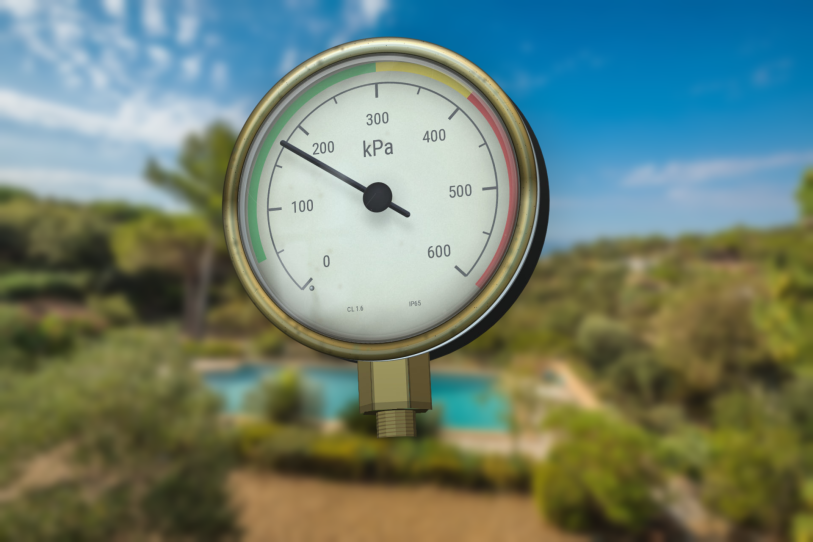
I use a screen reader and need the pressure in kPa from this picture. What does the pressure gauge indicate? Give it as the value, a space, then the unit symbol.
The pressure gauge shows 175 kPa
